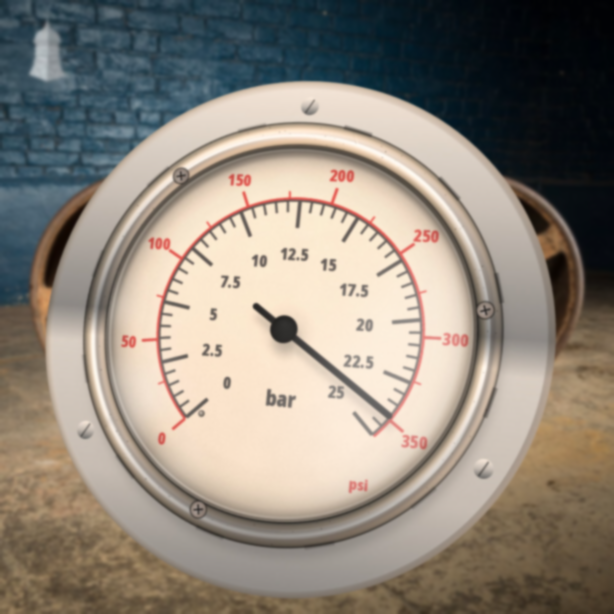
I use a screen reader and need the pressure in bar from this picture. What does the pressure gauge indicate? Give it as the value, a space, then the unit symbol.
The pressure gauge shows 24 bar
